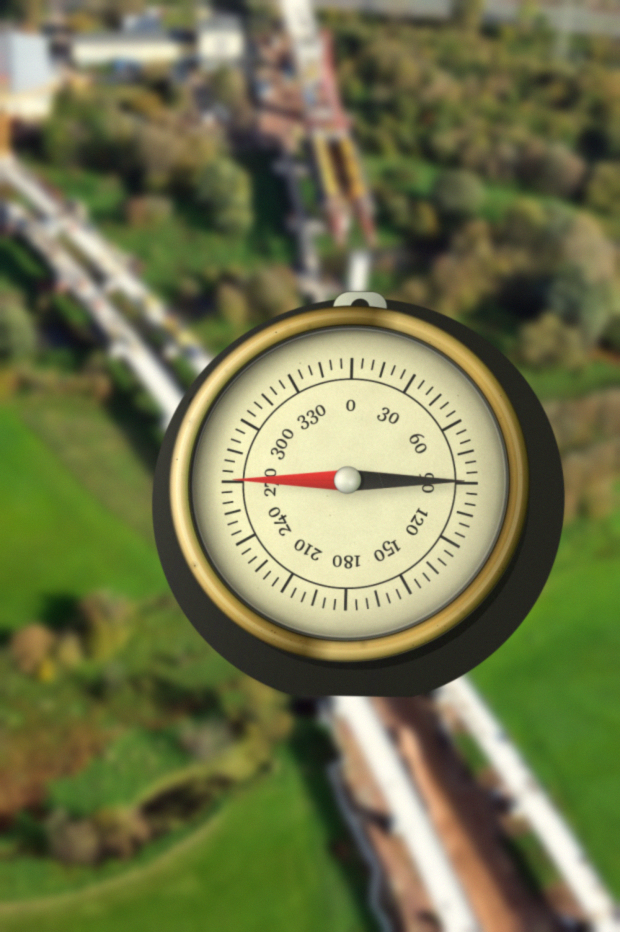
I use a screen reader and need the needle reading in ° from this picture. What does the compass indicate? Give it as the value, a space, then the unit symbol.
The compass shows 270 °
